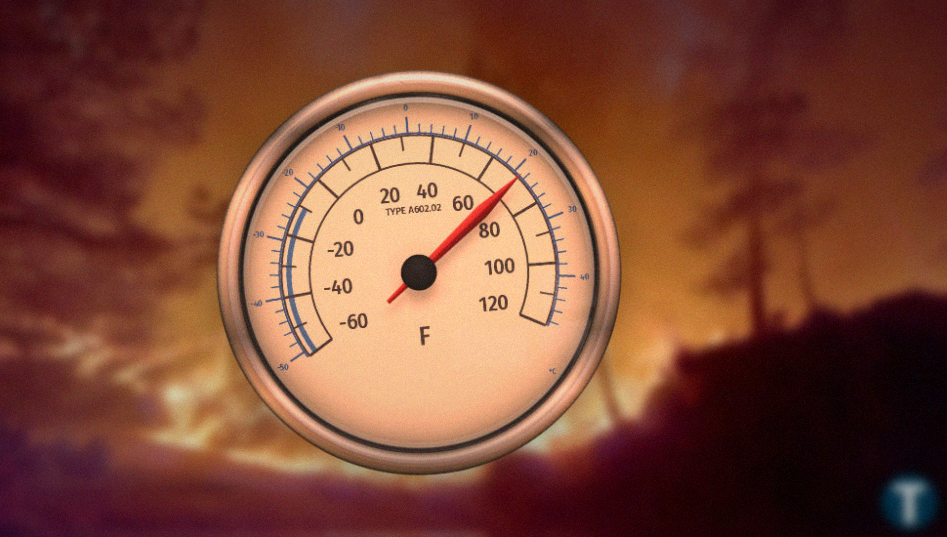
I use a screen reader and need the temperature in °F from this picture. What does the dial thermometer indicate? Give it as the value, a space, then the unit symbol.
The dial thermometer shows 70 °F
